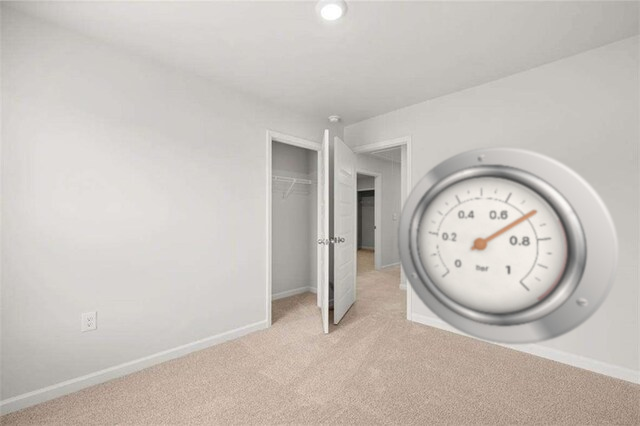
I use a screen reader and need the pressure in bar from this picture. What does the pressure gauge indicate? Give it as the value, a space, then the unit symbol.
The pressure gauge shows 0.7 bar
